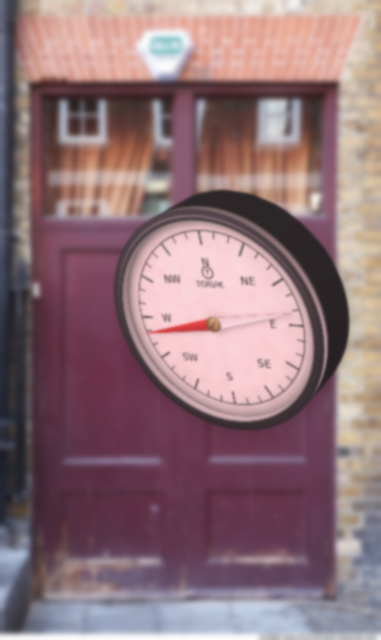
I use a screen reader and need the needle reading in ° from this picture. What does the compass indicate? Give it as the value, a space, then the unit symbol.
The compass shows 260 °
